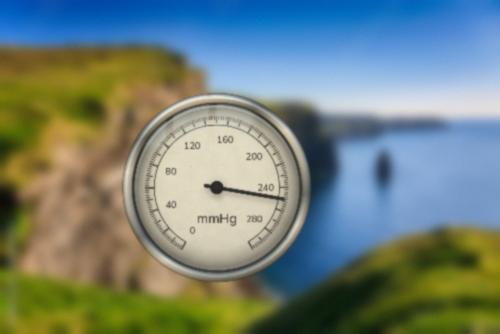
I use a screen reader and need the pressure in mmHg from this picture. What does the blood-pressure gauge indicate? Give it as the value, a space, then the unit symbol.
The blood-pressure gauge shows 250 mmHg
